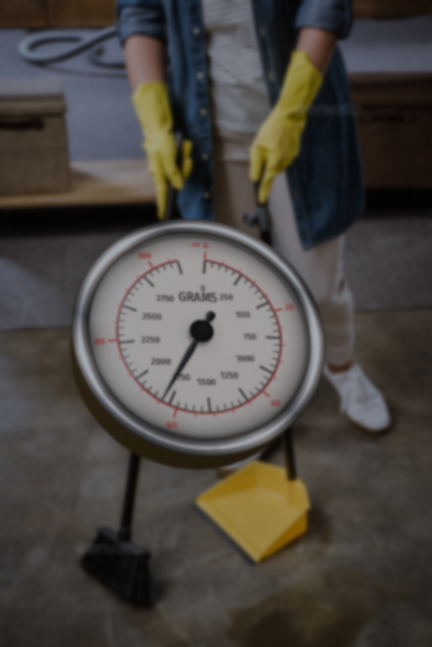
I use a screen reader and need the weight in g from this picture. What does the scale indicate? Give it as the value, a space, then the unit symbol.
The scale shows 1800 g
